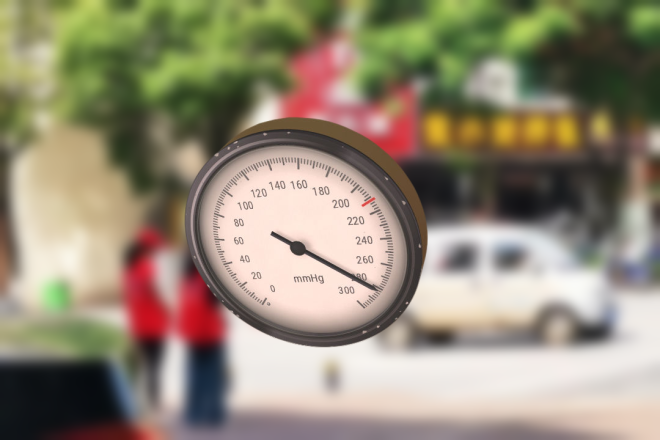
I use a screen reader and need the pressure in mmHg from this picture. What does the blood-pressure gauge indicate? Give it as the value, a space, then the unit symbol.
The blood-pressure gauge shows 280 mmHg
